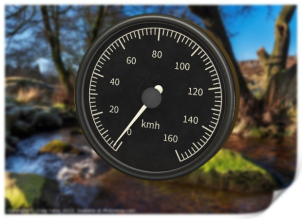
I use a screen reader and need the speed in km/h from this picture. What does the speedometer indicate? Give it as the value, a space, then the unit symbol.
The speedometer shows 2 km/h
